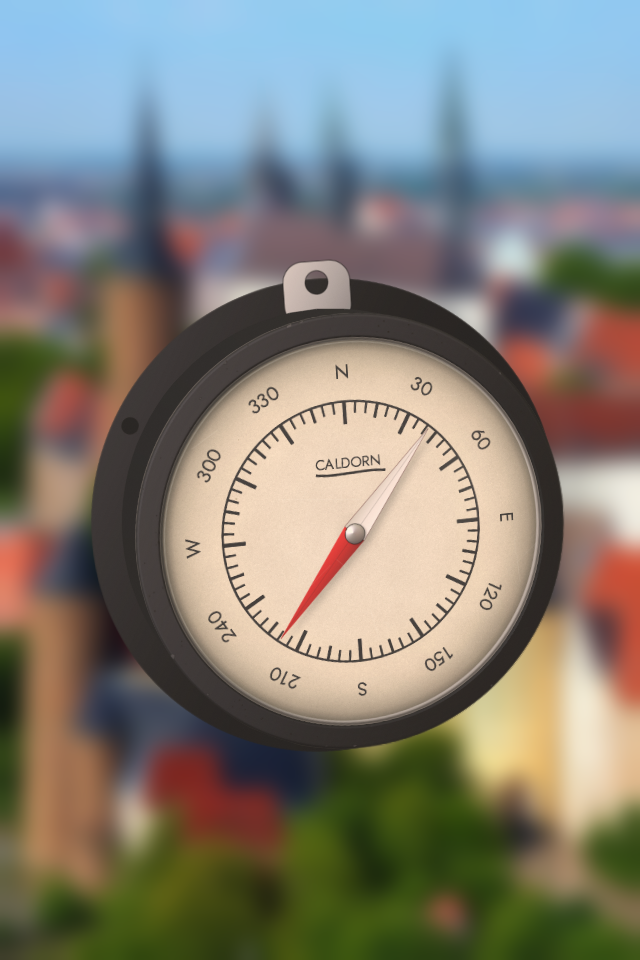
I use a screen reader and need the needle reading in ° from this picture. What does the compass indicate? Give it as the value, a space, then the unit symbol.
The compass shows 220 °
